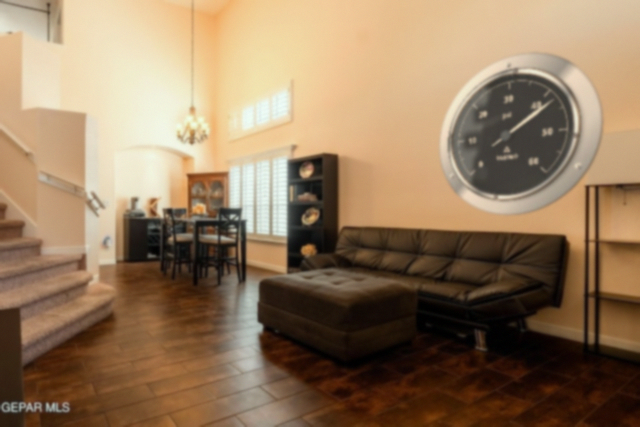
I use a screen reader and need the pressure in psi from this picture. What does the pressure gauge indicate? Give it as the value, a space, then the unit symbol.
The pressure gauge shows 42.5 psi
